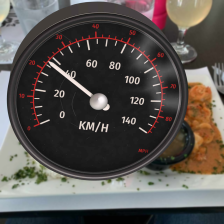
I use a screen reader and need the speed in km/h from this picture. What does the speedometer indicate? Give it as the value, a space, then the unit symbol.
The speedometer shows 37.5 km/h
